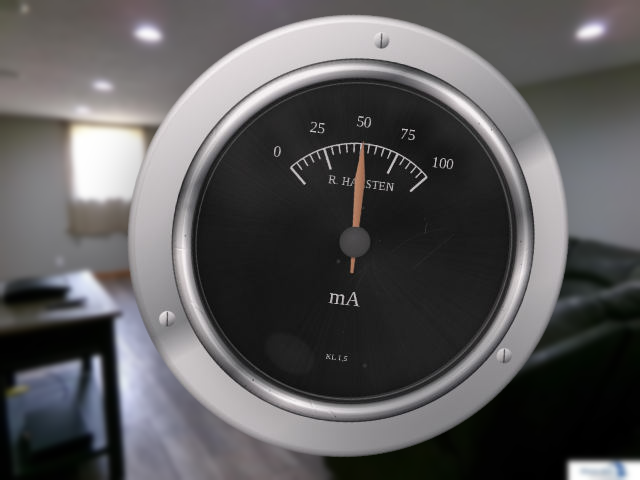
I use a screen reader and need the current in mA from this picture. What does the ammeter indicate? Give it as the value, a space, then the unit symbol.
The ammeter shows 50 mA
